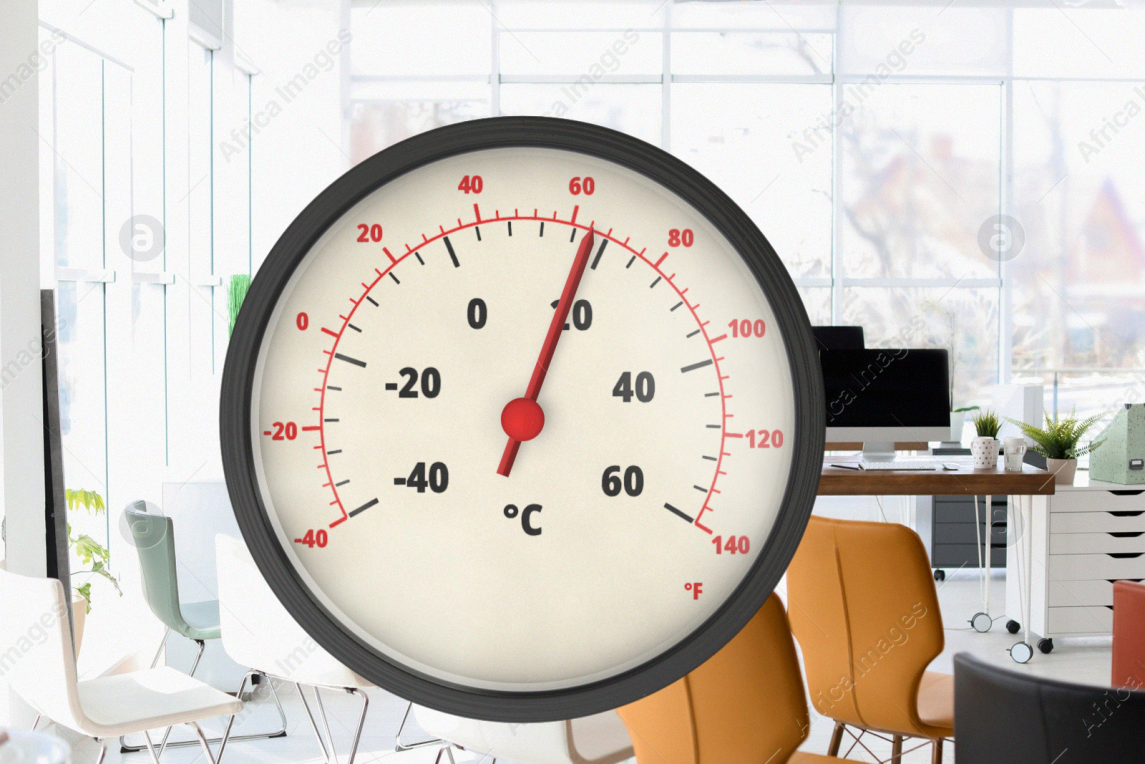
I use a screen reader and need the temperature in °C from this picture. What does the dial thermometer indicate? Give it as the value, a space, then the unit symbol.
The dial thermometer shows 18 °C
